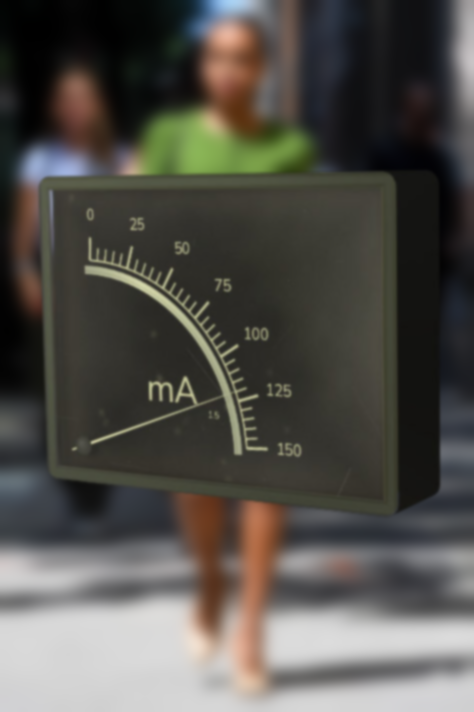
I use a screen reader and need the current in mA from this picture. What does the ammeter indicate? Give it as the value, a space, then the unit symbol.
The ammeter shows 120 mA
